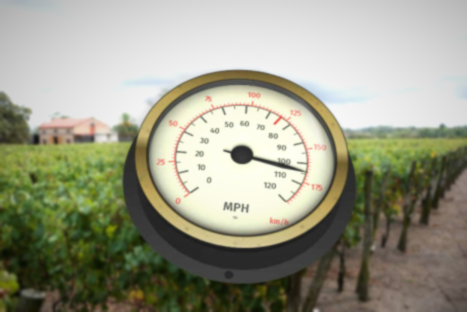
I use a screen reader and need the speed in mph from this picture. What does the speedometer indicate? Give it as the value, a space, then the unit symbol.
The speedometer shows 105 mph
